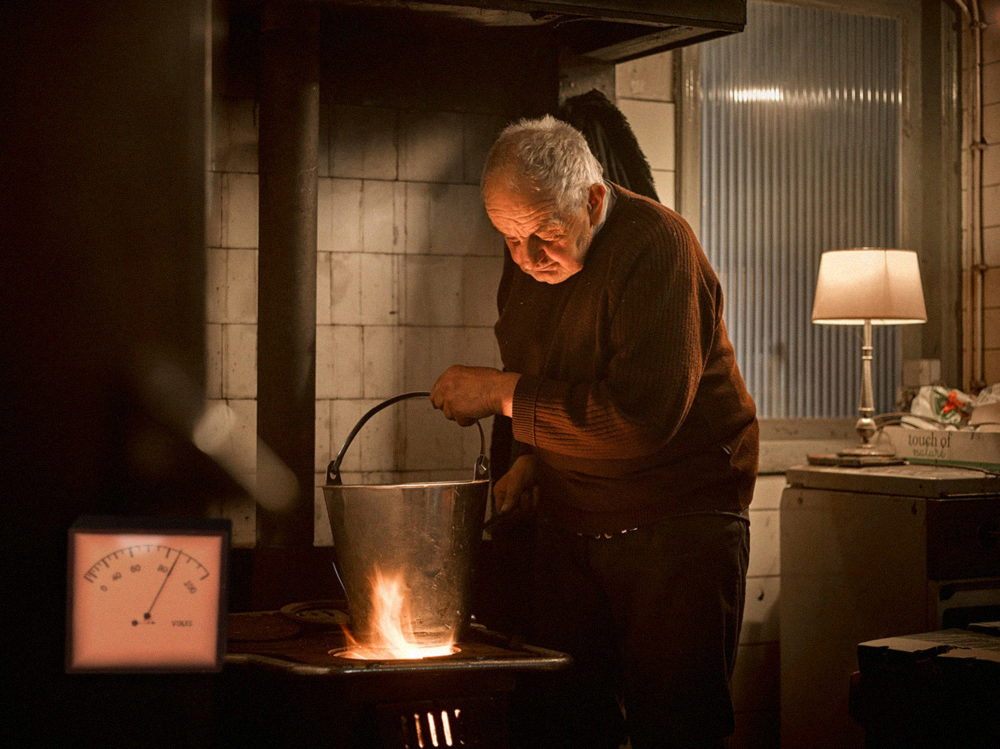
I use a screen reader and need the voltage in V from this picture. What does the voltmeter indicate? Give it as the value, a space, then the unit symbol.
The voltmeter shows 85 V
